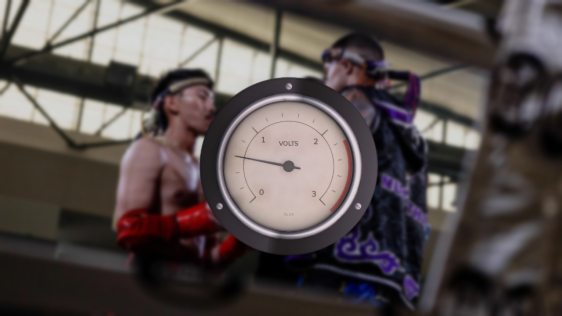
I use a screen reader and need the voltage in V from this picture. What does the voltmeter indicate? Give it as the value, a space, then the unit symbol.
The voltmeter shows 0.6 V
